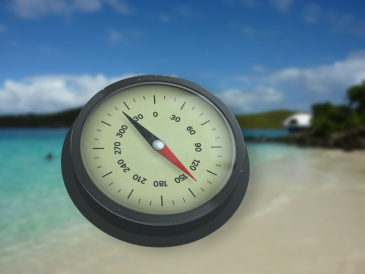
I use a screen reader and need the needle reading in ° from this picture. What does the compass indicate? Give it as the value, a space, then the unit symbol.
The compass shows 140 °
